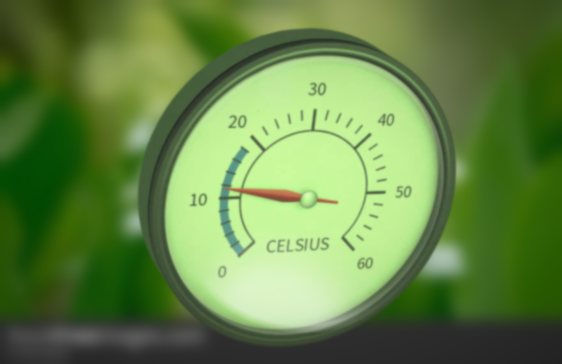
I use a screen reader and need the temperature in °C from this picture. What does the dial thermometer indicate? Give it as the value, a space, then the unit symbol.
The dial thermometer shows 12 °C
